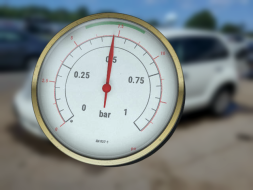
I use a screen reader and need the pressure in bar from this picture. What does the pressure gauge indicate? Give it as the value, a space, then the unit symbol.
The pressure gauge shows 0.5 bar
